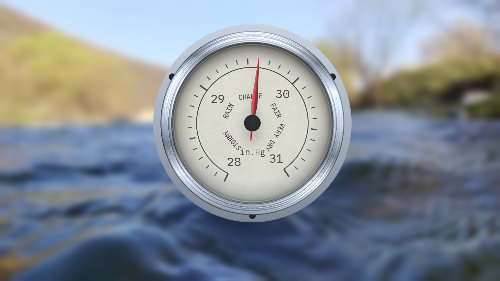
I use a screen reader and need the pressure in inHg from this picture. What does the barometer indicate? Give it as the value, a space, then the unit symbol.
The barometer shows 29.6 inHg
